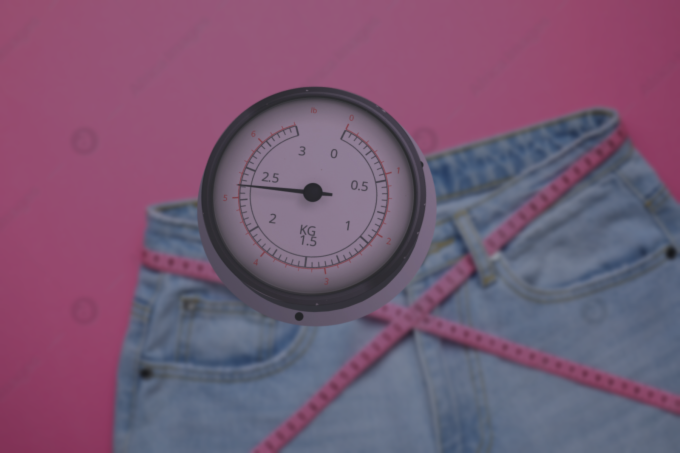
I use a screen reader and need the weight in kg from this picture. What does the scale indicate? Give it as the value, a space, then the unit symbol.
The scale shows 2.35 kg
